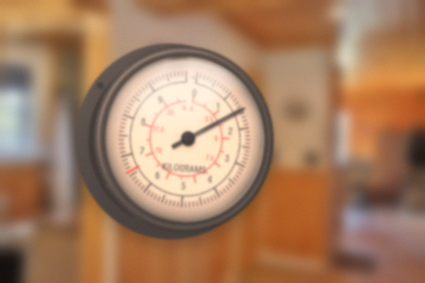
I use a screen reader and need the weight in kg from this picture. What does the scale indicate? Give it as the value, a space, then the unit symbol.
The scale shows 1.5 kg
